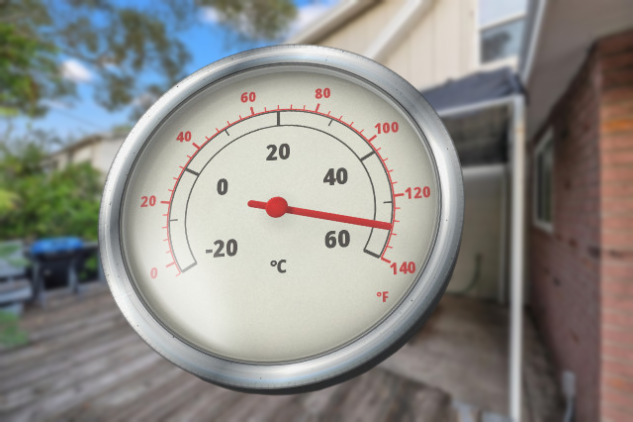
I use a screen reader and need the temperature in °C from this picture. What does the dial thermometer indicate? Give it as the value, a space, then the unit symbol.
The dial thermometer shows 55 °C
